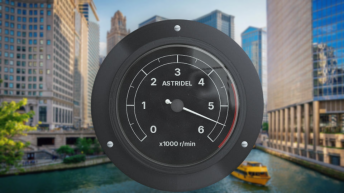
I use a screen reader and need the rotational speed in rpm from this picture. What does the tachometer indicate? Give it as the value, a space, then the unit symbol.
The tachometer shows 5500 rpm
